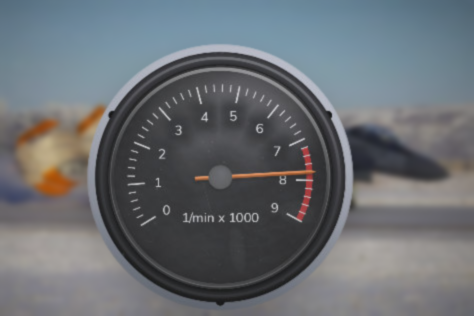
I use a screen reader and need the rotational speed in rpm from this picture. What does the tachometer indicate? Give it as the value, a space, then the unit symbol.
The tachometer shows 7800 rpm
